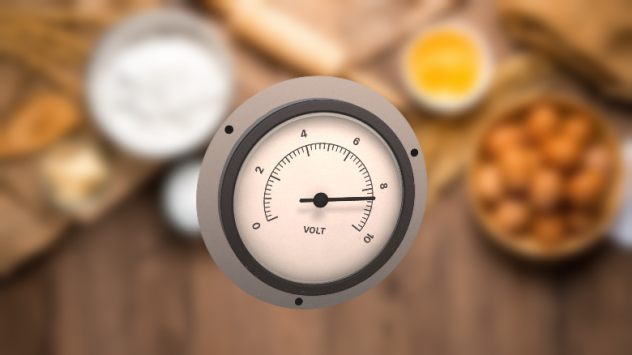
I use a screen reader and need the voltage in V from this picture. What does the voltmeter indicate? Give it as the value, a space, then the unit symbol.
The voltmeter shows 8.4 V
